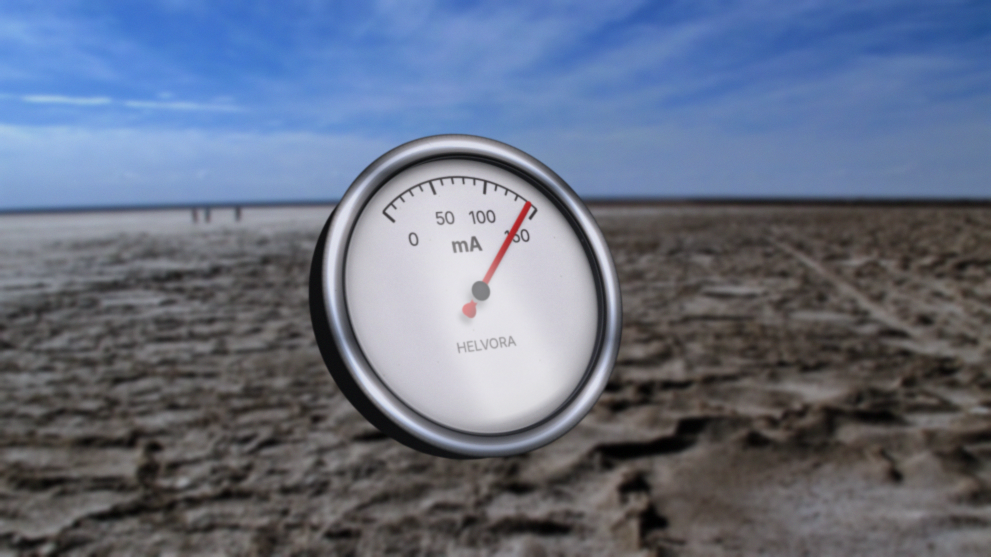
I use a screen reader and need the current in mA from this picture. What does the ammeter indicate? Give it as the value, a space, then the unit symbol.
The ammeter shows 140 mA
